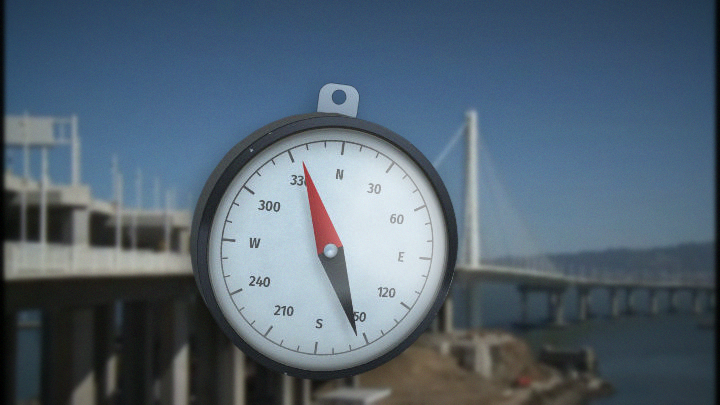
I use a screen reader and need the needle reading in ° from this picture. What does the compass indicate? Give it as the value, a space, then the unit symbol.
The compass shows 335 °
